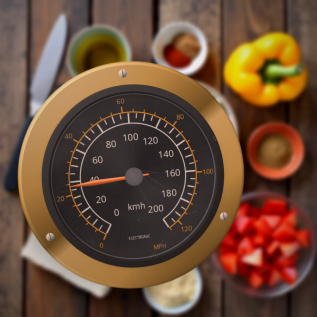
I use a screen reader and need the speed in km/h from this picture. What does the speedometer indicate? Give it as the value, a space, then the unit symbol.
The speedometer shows 37.5 km/h
